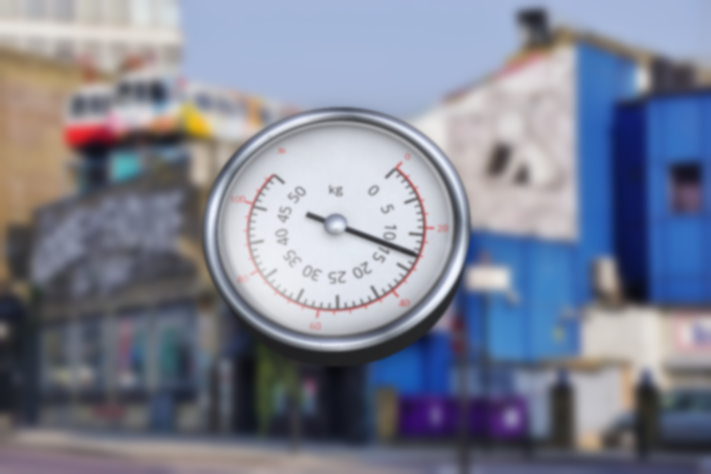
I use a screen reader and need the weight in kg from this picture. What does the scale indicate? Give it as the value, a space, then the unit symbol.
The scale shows 13 kg
